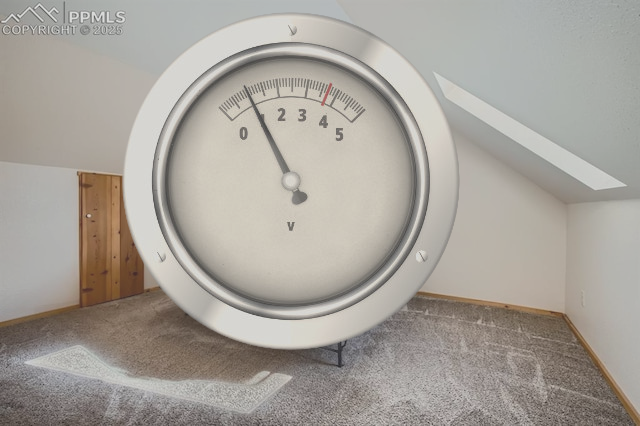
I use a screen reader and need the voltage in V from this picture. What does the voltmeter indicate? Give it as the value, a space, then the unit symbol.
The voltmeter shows 1 V
